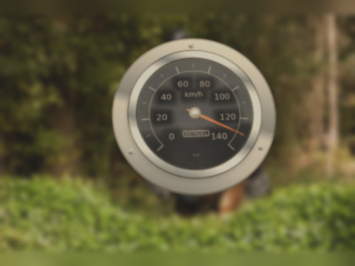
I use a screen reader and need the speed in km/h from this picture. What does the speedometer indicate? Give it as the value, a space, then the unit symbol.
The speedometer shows 130 km/h
